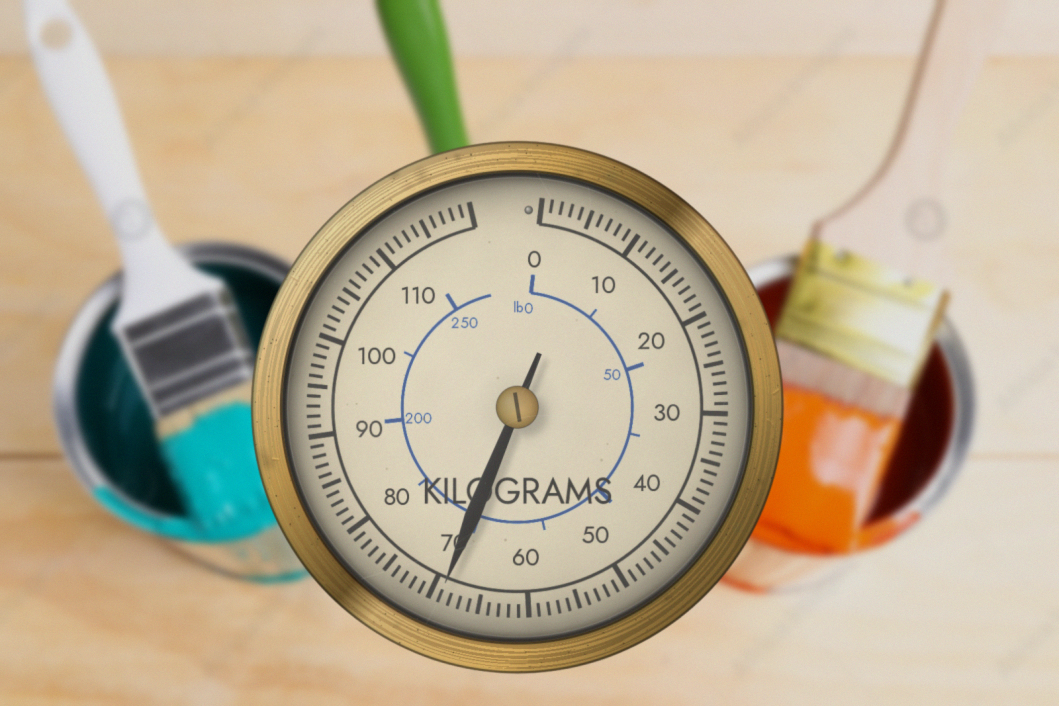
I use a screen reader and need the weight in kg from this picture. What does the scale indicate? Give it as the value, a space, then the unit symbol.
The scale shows 69 kg
